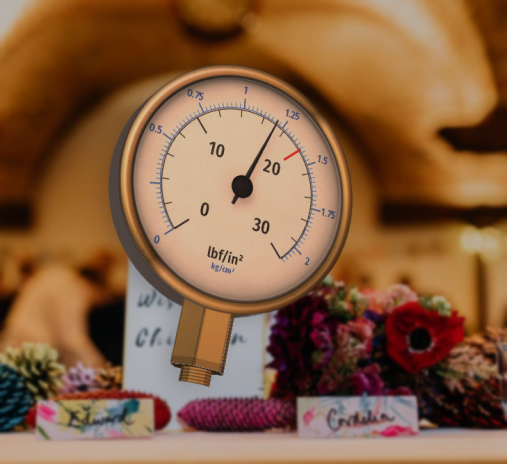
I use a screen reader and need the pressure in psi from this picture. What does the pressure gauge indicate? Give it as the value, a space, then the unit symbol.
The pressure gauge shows 17 psi
